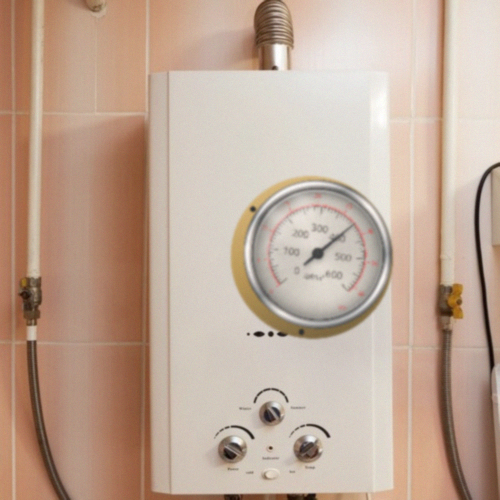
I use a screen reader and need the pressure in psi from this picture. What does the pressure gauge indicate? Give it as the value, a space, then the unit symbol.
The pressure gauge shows 400 psi
